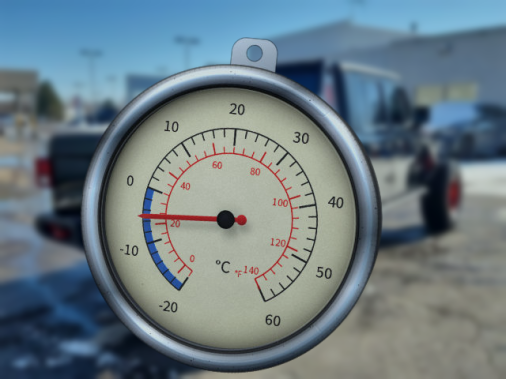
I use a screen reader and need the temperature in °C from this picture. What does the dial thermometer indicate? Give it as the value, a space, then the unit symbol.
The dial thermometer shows -5 °C
